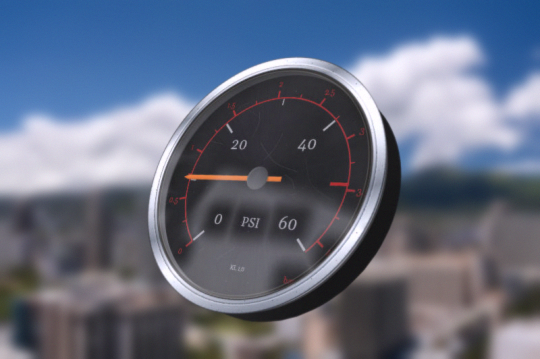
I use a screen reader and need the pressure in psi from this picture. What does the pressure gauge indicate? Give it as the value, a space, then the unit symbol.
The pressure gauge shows 10 psi
